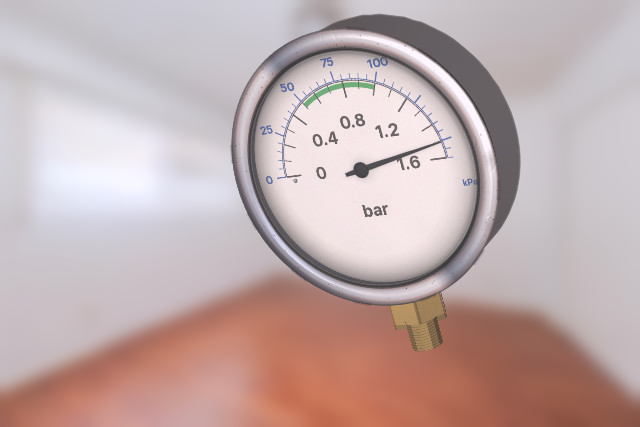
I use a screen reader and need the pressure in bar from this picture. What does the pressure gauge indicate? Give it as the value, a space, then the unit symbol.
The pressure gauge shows 1.5 bar
